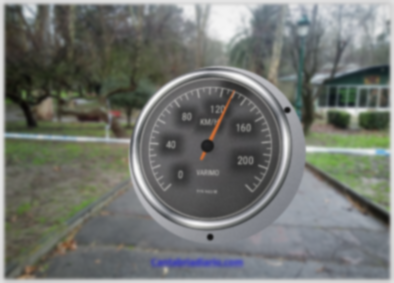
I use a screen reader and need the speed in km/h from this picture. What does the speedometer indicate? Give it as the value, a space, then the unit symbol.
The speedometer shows 130 km/h
